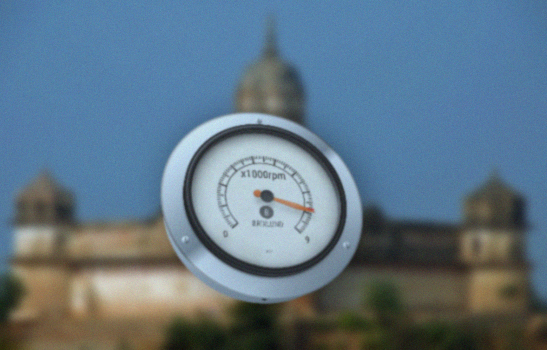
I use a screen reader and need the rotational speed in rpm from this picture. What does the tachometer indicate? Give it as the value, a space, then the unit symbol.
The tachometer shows 8000 rpm
